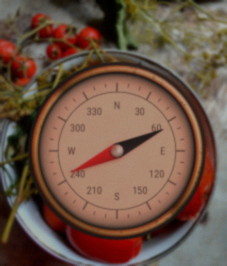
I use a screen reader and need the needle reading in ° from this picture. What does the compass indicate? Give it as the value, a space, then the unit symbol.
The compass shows 245 °
